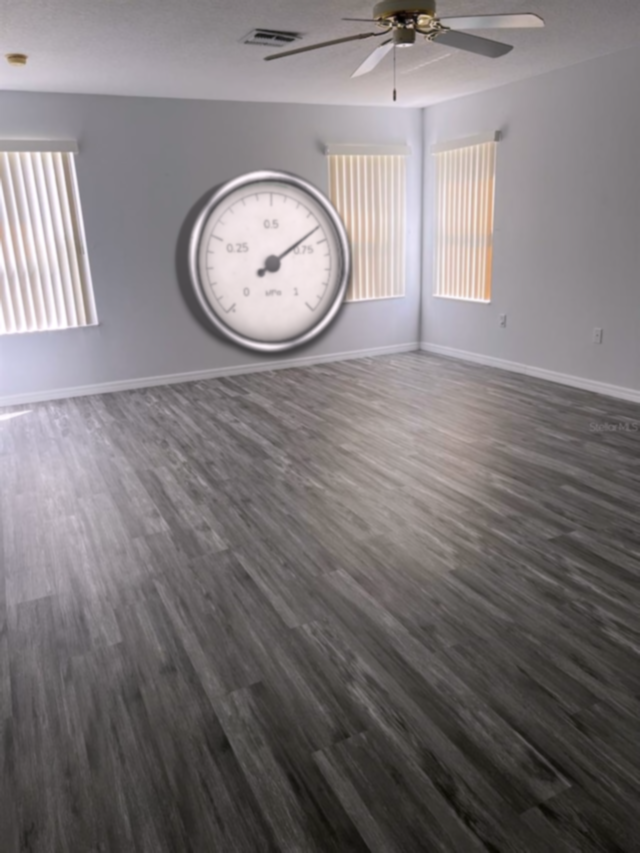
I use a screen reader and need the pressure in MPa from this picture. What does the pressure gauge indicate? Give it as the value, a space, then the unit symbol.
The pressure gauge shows 0.7 MPa
